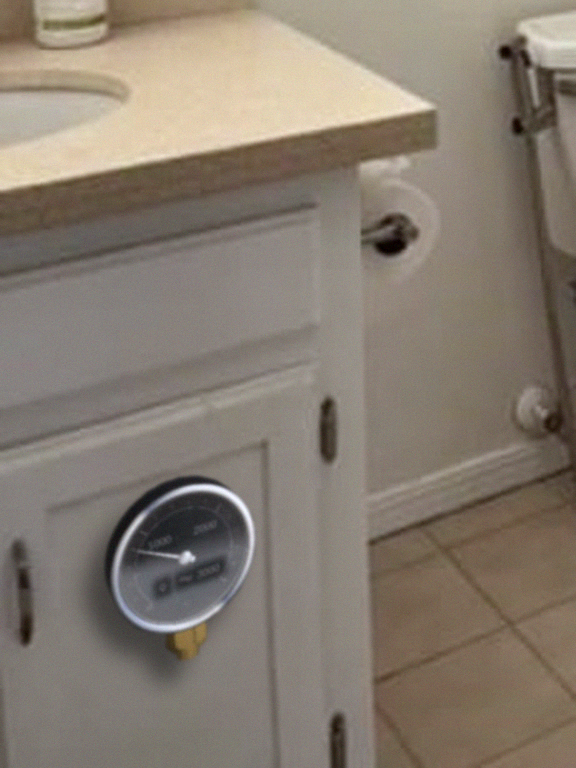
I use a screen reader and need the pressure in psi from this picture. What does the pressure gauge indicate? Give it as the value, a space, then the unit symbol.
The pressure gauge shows 800 psi
